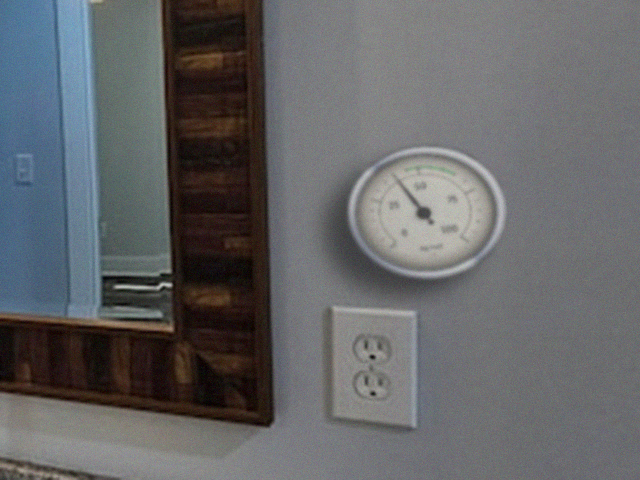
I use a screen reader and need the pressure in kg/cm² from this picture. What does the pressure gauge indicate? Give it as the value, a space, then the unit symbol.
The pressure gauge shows 40 kg/cm²
